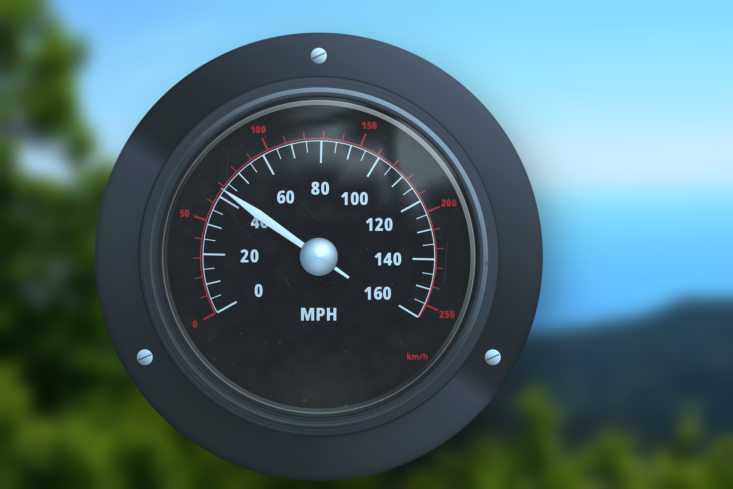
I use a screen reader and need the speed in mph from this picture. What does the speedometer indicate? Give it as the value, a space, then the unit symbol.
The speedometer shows 42.5 mph
